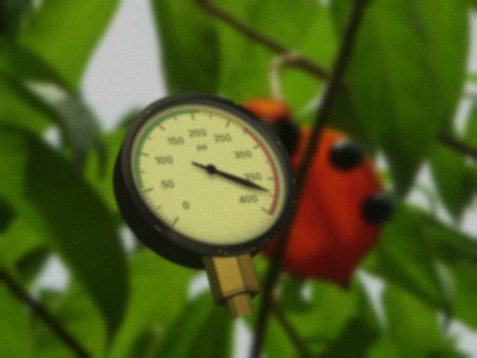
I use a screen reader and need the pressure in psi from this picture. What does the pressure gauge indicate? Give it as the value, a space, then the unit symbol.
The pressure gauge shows 375 psi
